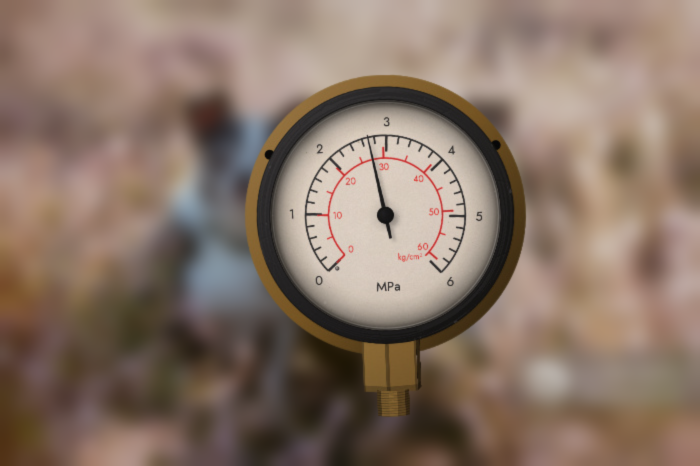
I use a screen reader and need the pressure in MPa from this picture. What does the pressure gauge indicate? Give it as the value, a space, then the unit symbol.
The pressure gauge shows 2.7 MPa
